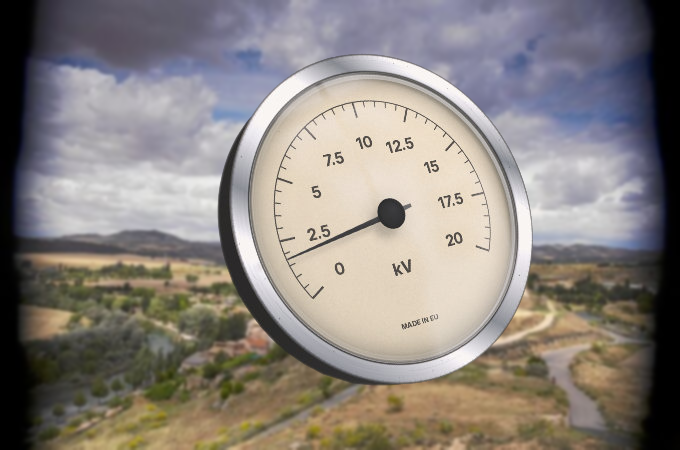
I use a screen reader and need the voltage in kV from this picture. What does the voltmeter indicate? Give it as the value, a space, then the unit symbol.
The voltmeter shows 1.75 kV
